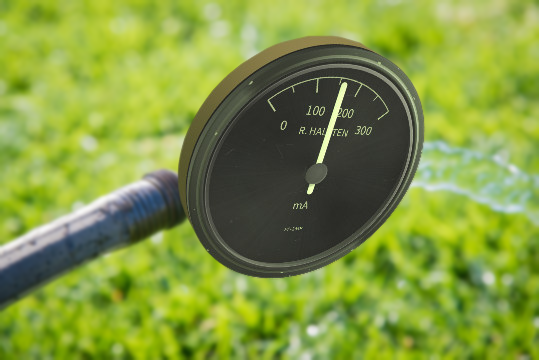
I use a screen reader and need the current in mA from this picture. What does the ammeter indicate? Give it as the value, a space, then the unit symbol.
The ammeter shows 150 mA
